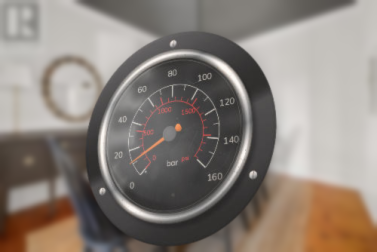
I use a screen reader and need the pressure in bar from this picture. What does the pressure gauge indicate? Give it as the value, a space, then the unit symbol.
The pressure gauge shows 10 bar
